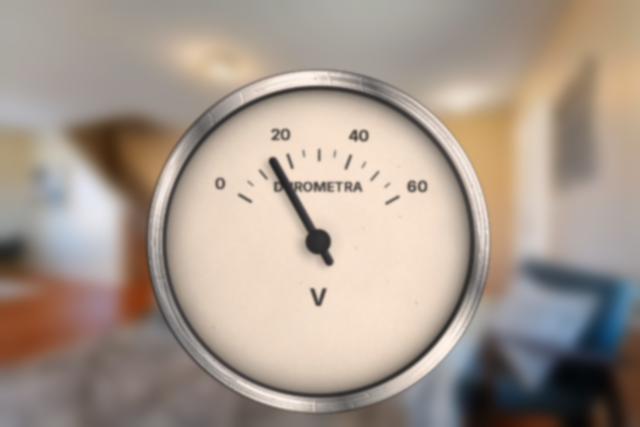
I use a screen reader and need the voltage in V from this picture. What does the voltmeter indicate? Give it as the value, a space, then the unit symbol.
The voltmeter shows 15 V
